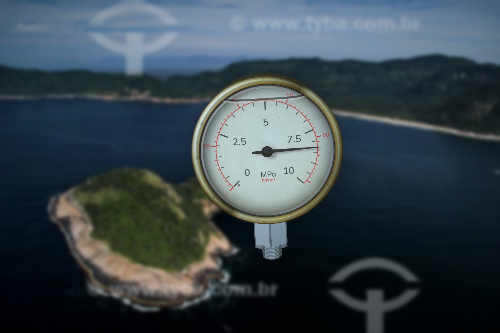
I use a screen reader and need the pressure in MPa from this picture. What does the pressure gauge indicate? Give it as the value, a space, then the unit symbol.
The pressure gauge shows 8.25 MPa
